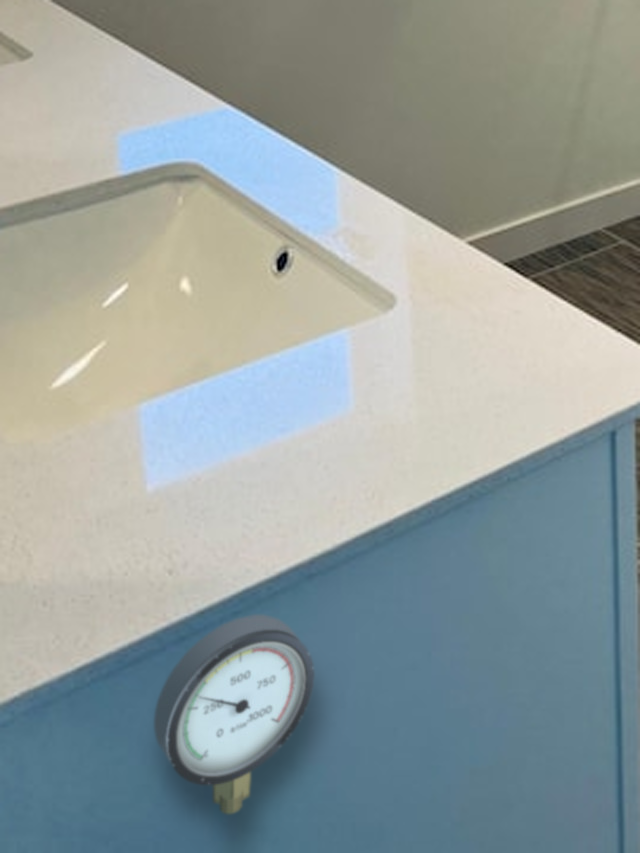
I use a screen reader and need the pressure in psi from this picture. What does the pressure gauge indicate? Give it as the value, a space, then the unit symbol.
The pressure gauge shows 300 psi
